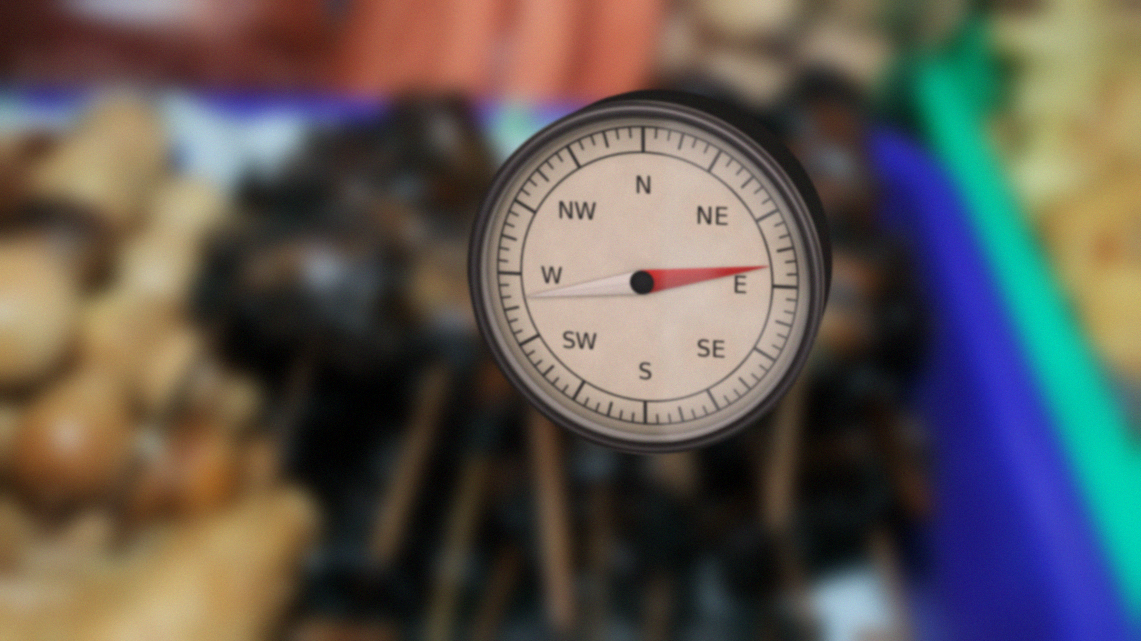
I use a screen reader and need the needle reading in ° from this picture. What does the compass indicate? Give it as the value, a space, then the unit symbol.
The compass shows 80 °
